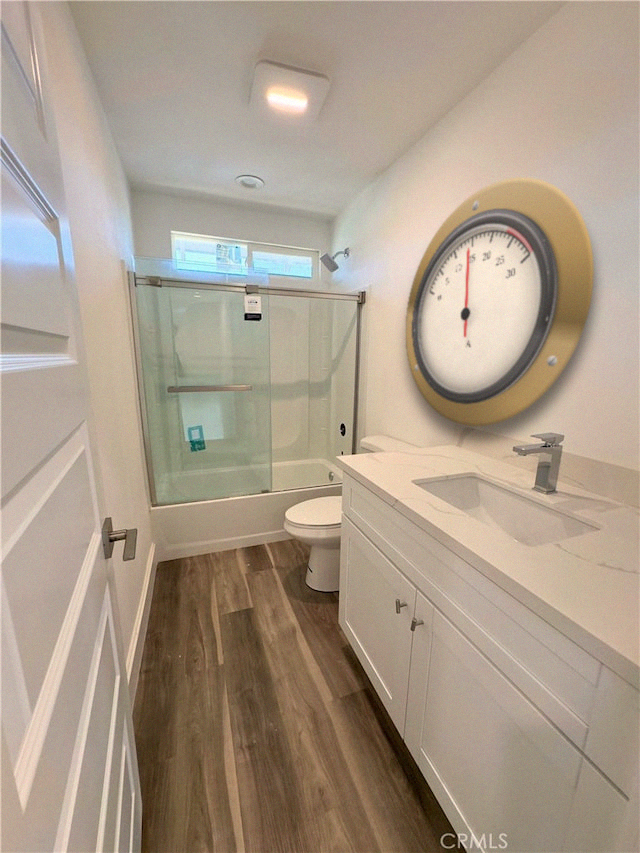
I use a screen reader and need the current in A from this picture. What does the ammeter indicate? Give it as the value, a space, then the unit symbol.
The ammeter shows 15 A
